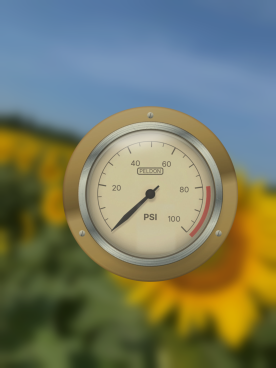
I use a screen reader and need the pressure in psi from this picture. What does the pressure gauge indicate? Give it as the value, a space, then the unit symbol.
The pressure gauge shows 0 psi
